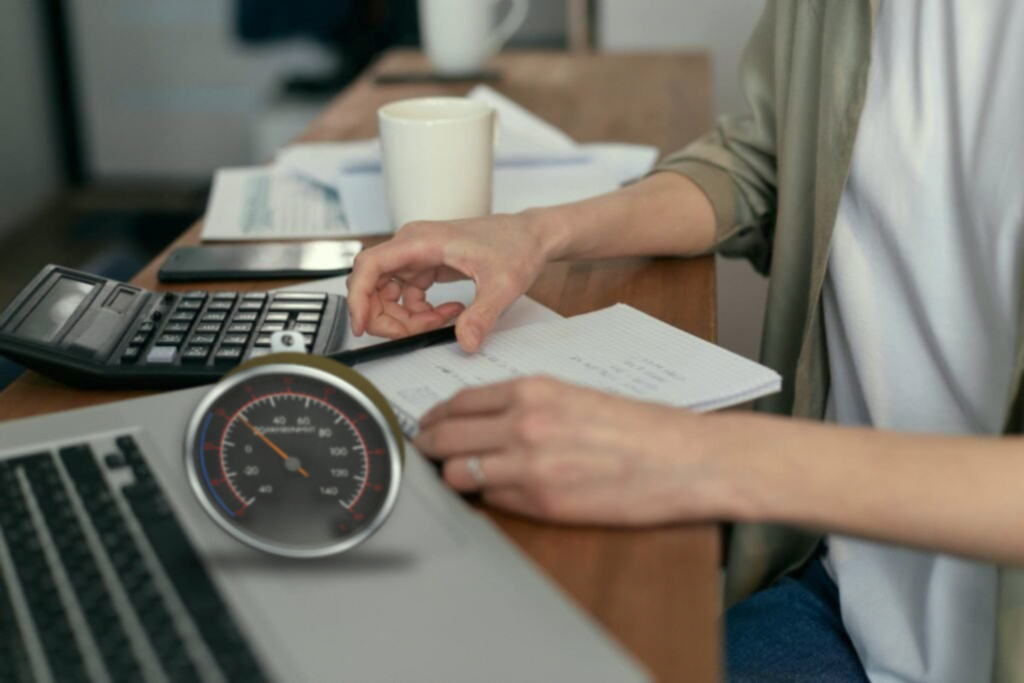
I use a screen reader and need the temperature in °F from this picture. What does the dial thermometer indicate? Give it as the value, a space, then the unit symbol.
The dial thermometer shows 20 °F
